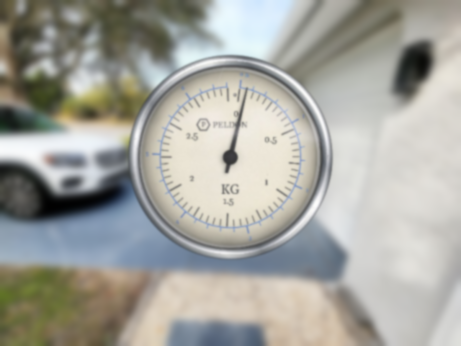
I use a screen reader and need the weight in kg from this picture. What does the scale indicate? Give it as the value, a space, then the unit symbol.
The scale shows 0.05 kg
